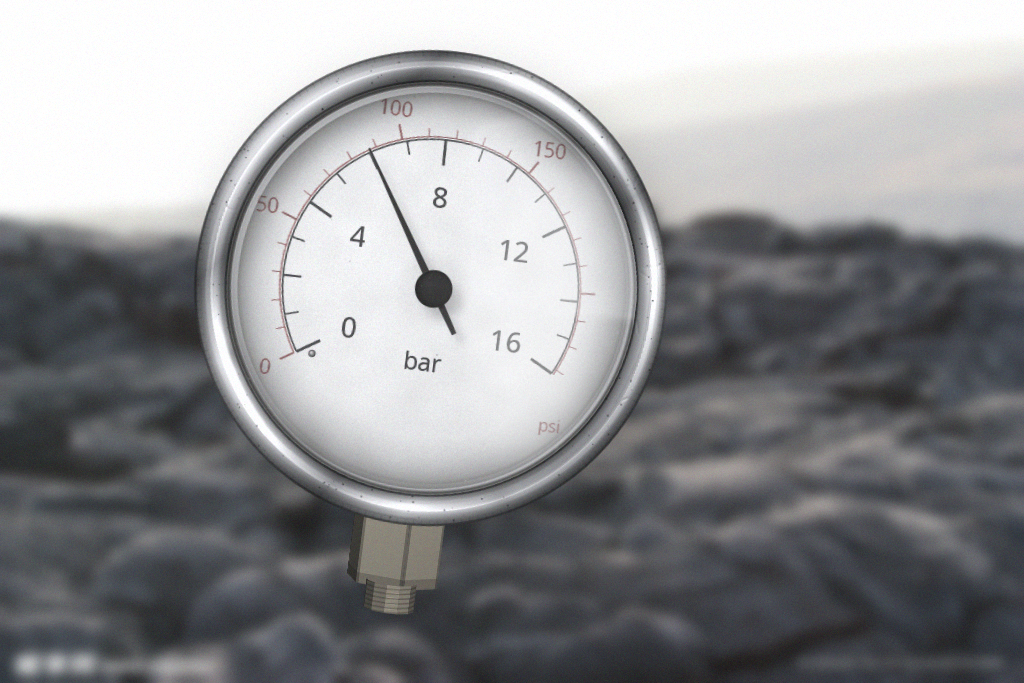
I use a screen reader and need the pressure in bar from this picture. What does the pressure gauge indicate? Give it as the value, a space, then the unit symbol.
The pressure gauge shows 6 bar
